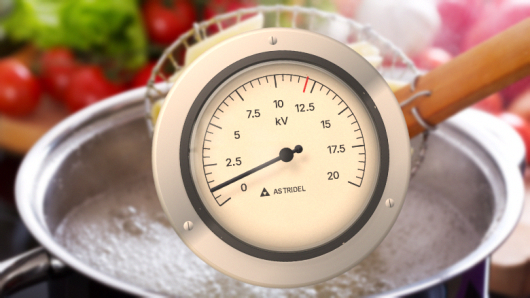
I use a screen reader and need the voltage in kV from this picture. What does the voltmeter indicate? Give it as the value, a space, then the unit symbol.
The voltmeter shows 1 kV
